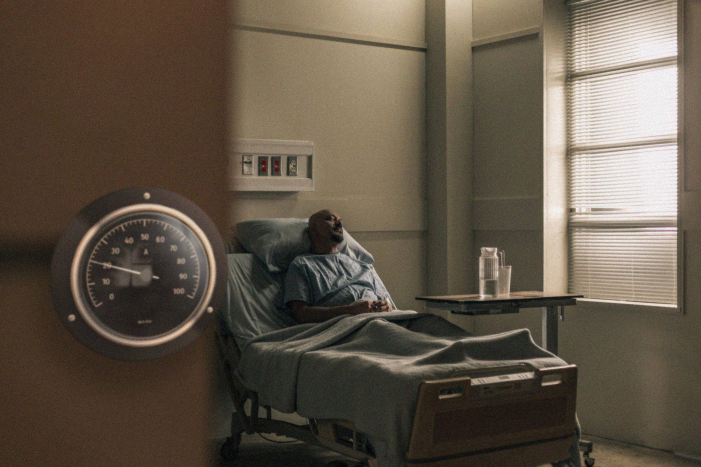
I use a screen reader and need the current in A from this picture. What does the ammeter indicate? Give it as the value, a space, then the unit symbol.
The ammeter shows 20 A
